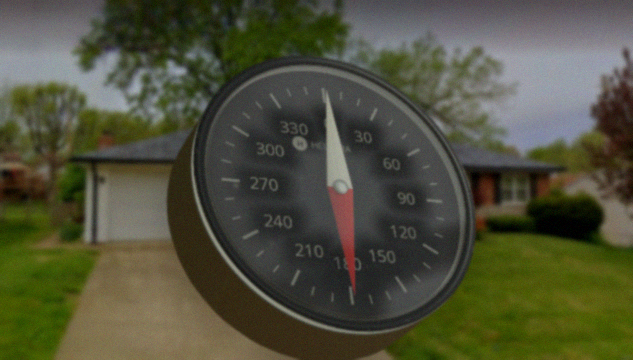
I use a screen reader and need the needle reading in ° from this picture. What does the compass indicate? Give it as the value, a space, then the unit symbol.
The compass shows 180 °
